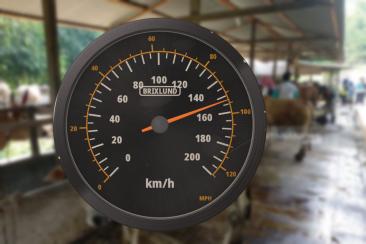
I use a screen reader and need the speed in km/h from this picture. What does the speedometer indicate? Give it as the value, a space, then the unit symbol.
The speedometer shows 152.5 km/h
